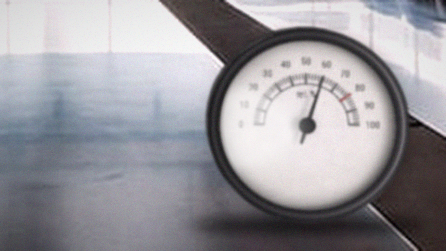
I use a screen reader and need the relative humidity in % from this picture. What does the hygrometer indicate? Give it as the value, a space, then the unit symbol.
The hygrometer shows 60 %
